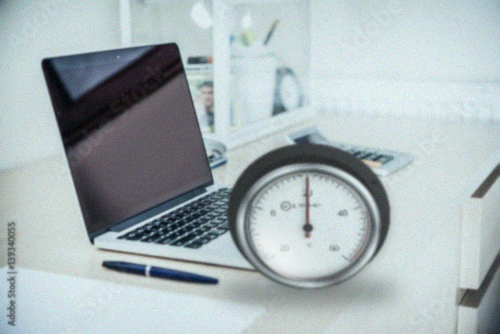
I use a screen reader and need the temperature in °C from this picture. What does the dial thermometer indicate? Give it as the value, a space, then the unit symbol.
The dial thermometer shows 20 °C
